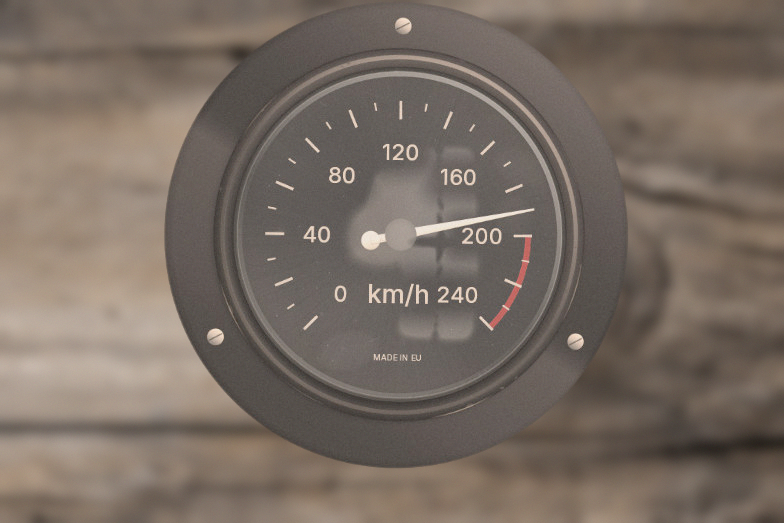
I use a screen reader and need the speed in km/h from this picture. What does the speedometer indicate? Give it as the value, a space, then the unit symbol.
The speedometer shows 190 km/h
